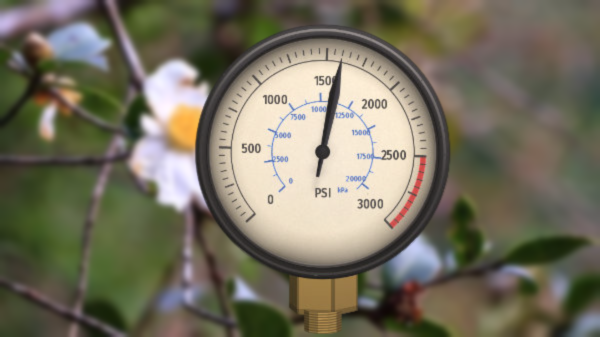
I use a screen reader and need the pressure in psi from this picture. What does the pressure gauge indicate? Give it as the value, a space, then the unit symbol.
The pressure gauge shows 1600 psi
